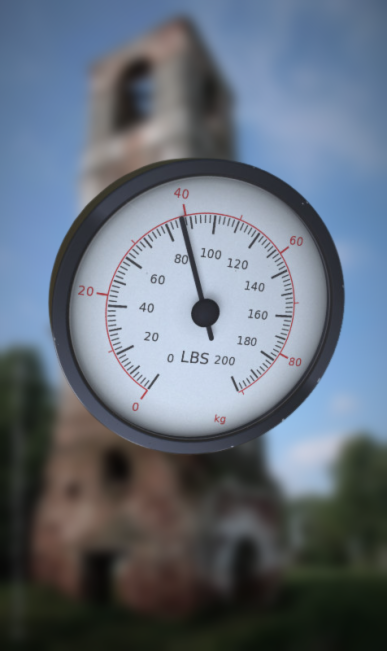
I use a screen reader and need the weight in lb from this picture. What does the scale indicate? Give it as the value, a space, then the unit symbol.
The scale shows 86 lb
